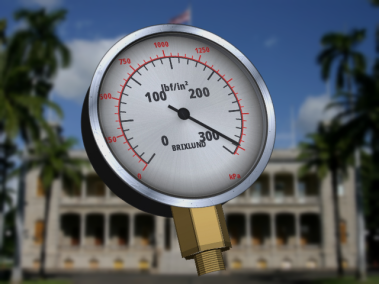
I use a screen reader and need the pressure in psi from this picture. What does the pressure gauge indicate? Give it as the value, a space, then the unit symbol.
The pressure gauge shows 290 psi
